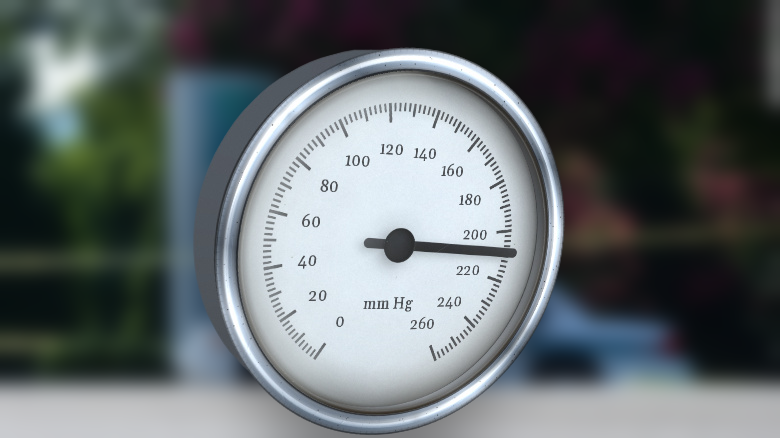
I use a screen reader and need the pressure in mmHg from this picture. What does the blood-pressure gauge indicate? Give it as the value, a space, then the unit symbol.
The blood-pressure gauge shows 208 mmHg
